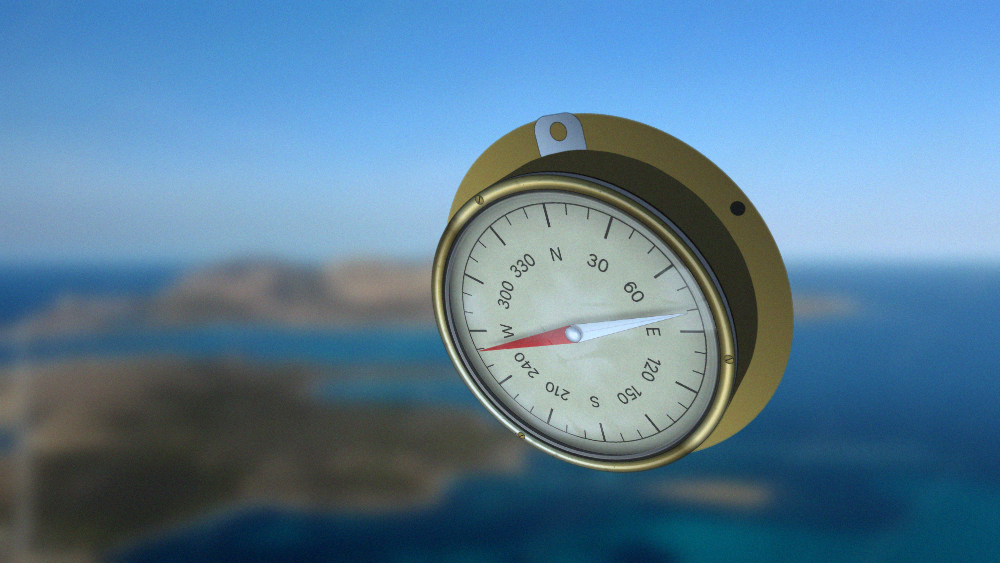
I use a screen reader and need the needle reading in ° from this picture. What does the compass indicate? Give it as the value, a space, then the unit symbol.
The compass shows 260 °
